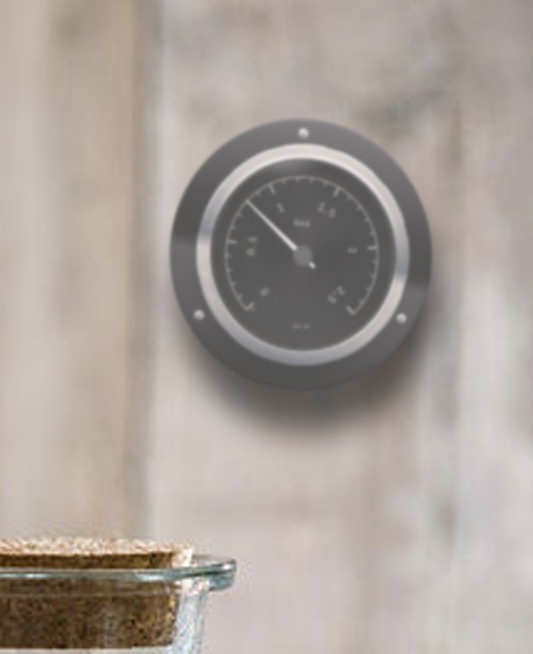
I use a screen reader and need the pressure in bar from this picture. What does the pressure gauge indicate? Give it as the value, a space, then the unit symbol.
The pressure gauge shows 0.8 bar
